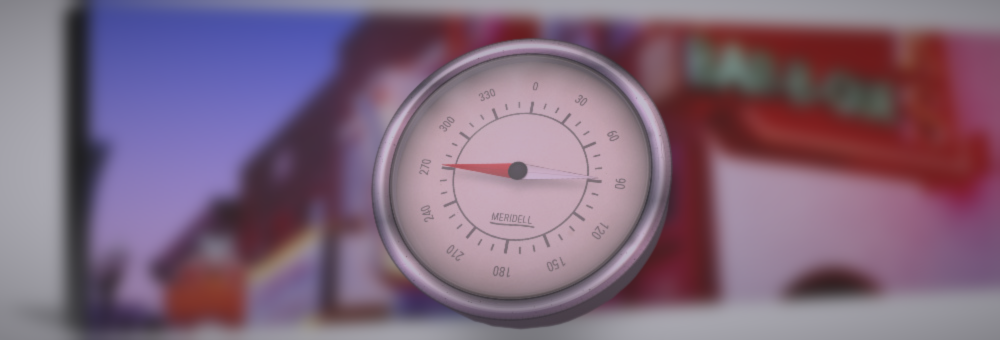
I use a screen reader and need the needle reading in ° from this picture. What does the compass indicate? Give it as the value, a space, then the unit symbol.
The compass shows 270 °
